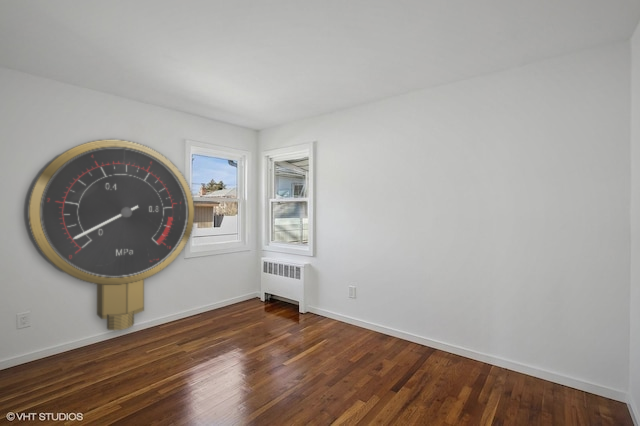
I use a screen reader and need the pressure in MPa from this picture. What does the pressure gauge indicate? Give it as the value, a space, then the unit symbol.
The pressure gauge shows 0.05 MPa
